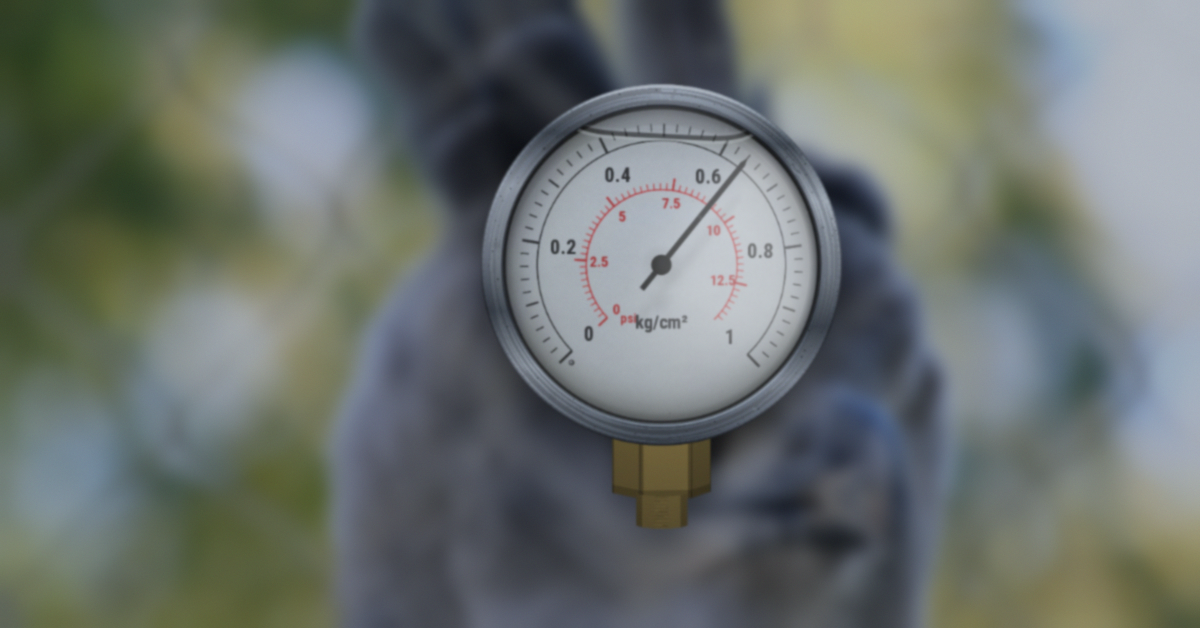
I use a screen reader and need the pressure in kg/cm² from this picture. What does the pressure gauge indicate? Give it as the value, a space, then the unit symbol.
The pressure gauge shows 0.64 kg/cm²
